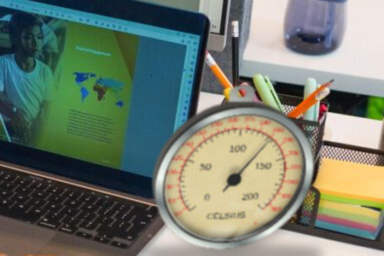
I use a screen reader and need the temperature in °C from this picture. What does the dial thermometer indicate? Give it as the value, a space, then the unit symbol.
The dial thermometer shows 125 °C
